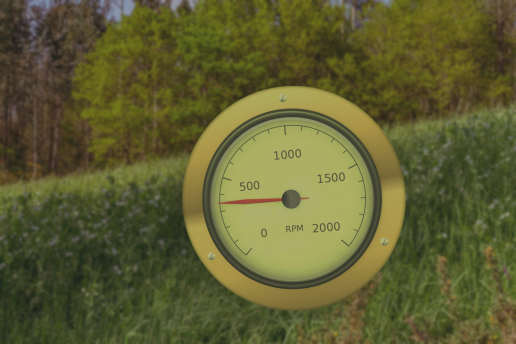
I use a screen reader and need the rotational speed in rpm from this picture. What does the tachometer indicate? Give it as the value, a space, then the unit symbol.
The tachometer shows 350 rpm
